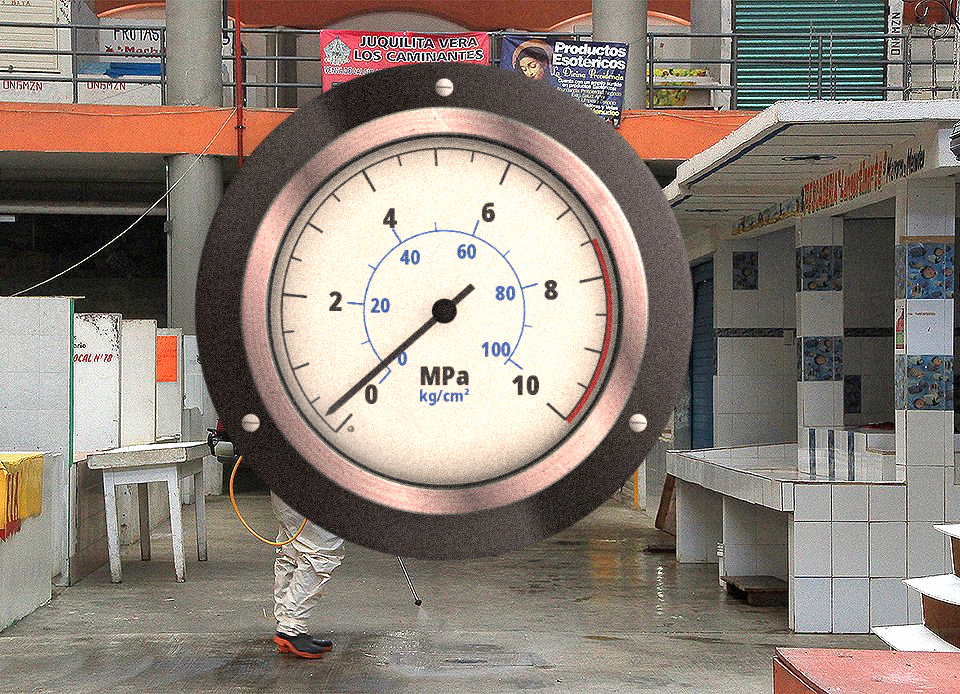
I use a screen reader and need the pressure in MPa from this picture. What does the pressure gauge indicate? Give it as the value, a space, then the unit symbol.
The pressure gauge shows 0.25 MPa
